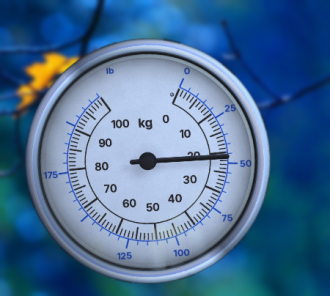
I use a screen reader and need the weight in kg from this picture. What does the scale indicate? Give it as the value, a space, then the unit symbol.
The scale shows 21 kg
